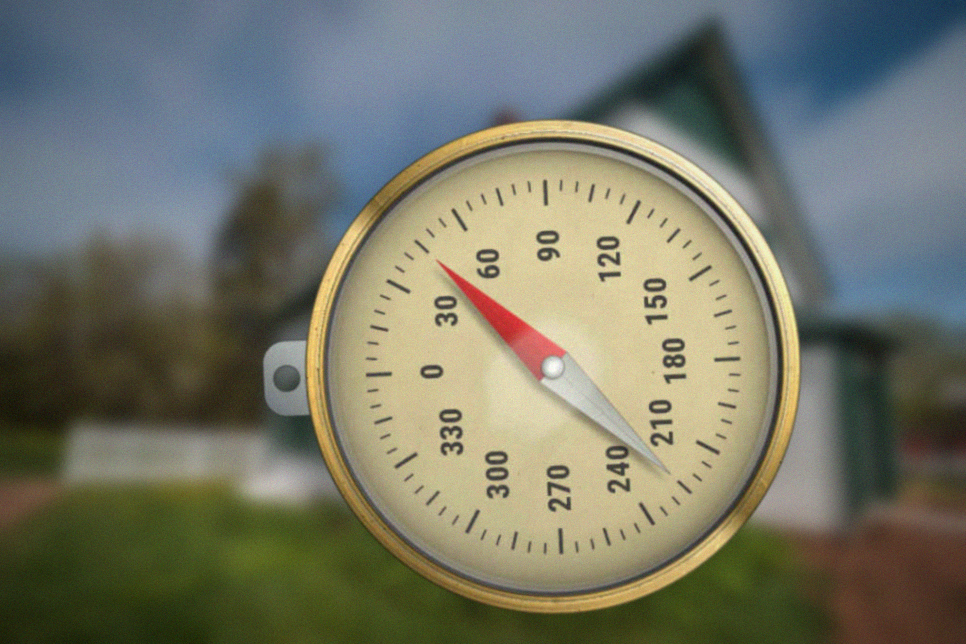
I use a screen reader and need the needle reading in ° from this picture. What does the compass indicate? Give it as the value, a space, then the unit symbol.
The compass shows 45 °
